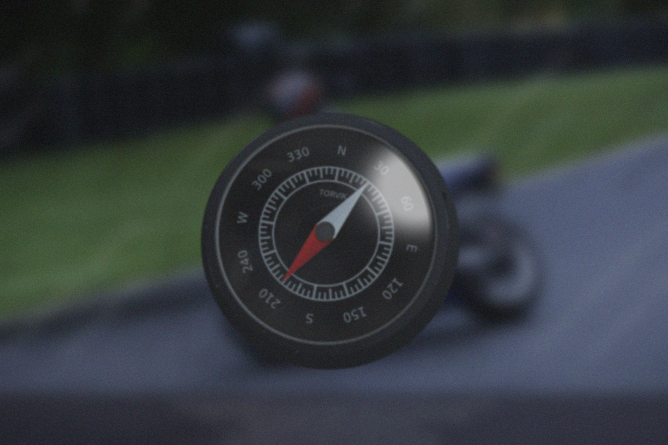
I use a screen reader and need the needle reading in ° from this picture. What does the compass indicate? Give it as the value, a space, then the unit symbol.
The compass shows 210 °
